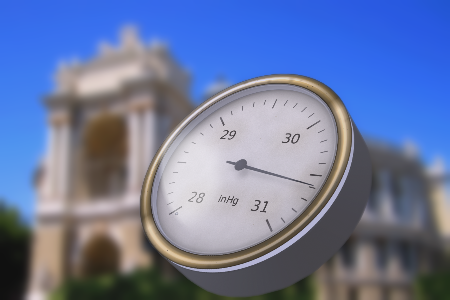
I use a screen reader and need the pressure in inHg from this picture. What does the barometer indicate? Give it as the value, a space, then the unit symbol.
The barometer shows 30.6 inHg
